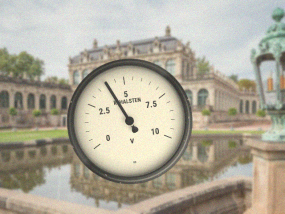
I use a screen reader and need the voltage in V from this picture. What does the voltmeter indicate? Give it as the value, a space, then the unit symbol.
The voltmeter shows 4 V
